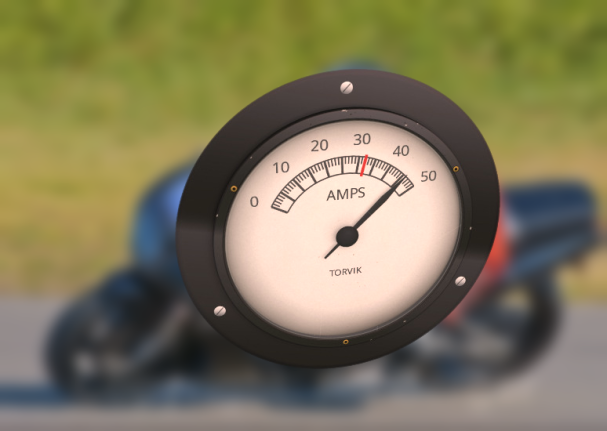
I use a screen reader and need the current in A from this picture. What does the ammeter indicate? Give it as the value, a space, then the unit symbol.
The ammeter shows 45 A
